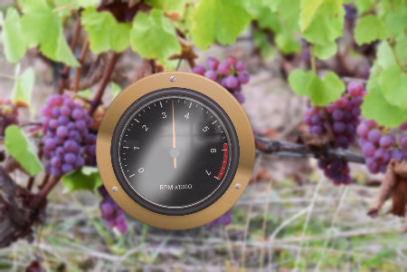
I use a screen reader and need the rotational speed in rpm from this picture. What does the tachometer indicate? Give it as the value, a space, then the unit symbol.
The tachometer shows 3400 rpm
